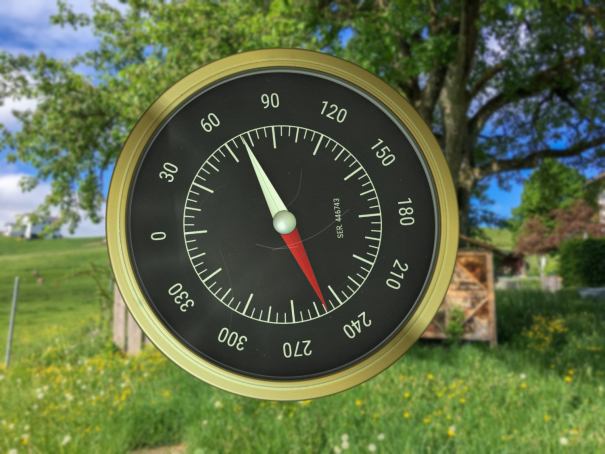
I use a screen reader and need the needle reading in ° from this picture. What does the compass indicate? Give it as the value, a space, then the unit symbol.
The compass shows 250 °
